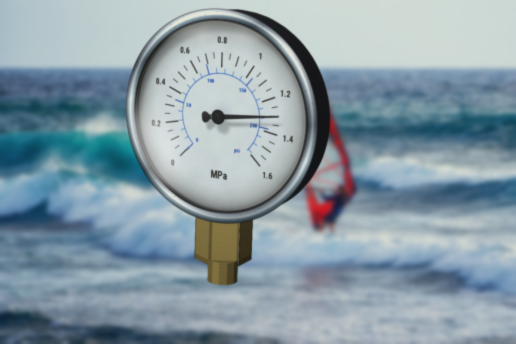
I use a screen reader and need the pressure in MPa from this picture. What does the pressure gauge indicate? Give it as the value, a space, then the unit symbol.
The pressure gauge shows 1.3 MPa
